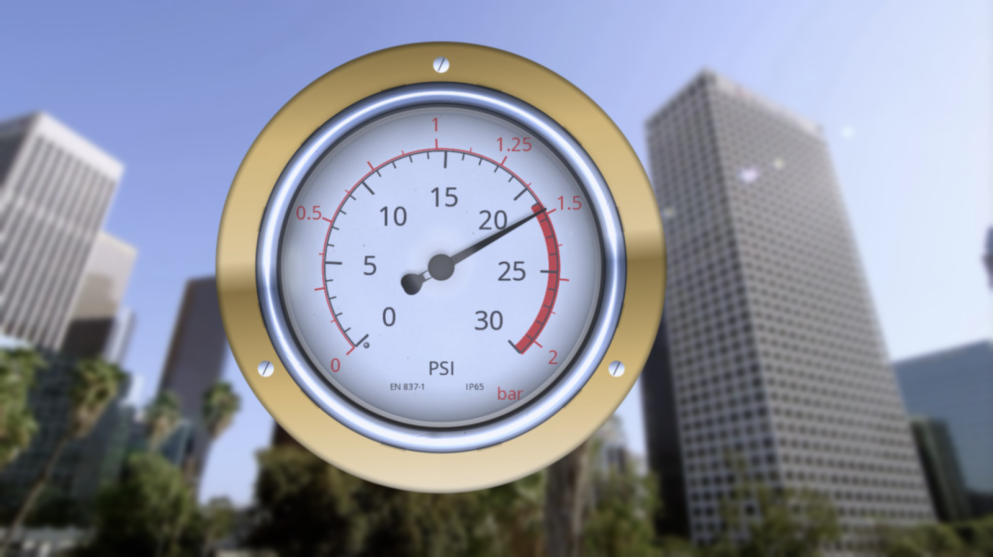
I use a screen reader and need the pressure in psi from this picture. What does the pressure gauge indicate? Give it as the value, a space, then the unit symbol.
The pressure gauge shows 21.5 psi
